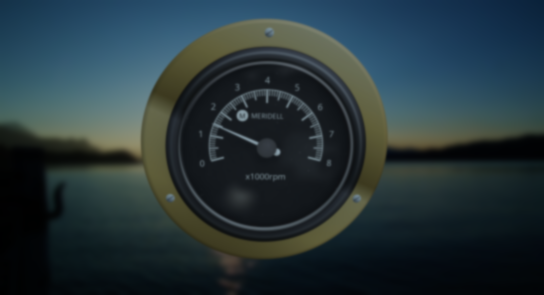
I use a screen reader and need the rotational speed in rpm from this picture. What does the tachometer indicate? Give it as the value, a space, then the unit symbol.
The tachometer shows 1500 rpm
